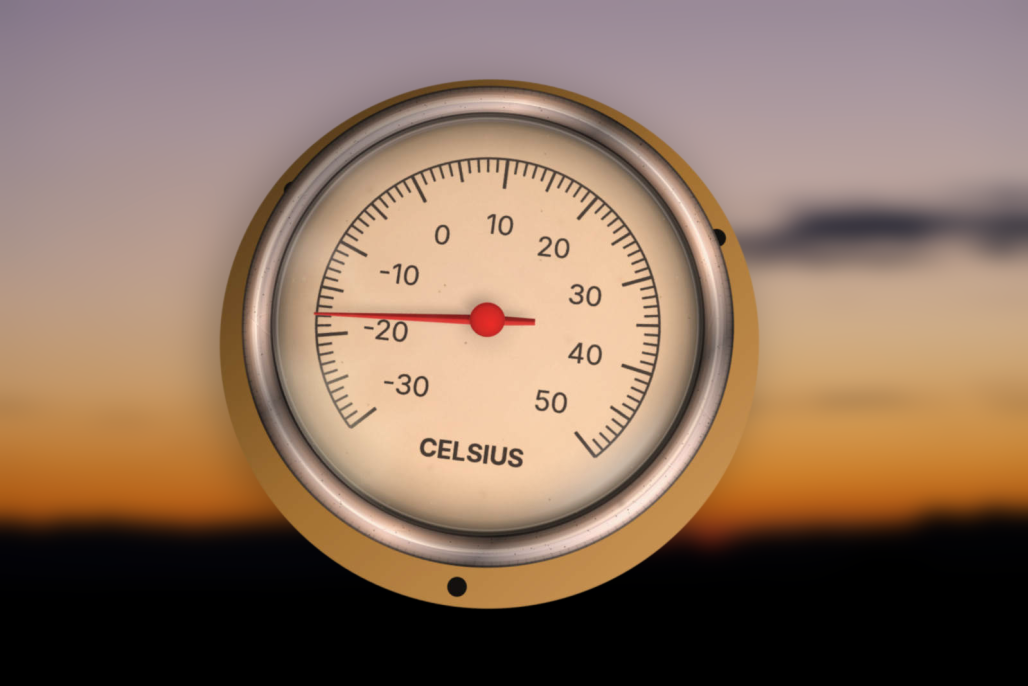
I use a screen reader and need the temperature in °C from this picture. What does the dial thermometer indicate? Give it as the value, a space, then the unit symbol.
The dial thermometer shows -18 °C
